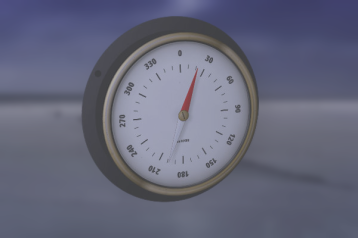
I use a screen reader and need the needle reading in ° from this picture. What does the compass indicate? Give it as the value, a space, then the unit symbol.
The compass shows 20 °
